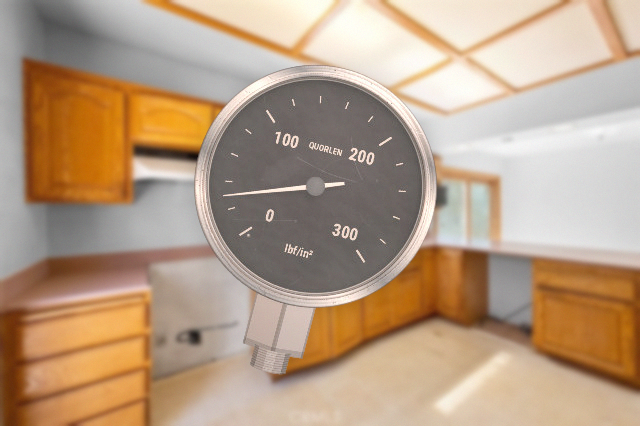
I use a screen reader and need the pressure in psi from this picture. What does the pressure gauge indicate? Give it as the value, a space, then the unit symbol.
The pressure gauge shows 30 psi
